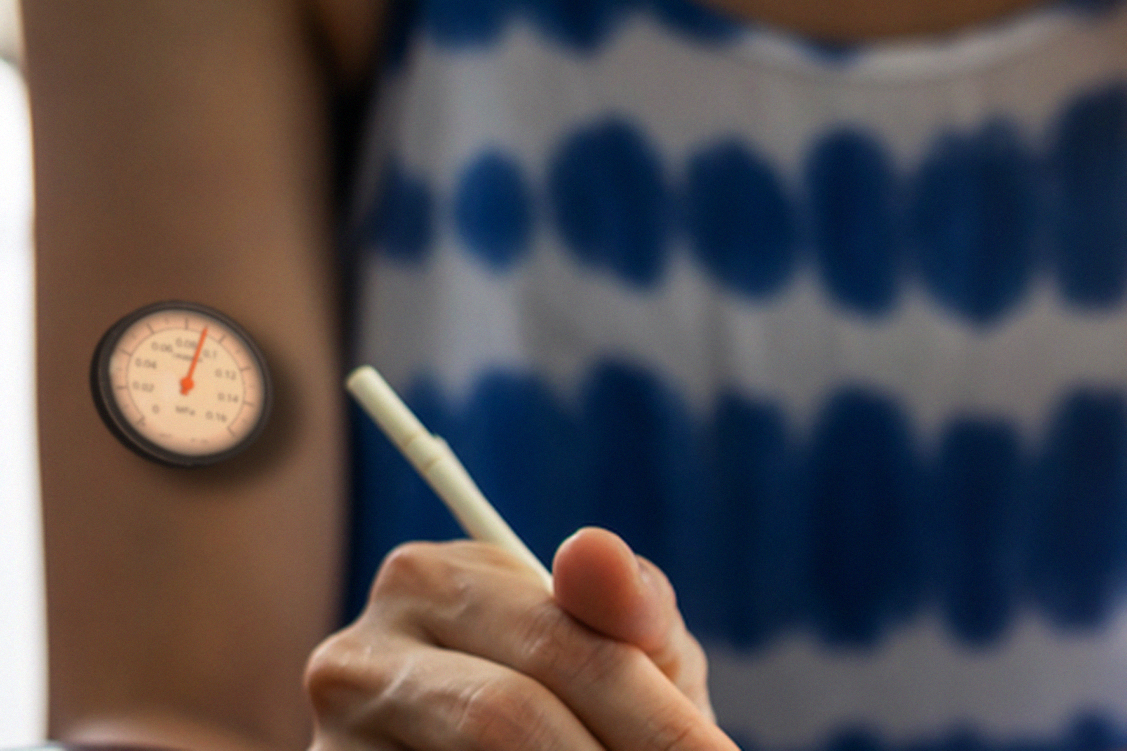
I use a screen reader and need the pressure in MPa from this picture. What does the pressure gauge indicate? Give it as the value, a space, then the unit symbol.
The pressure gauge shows 0.09 MPa
